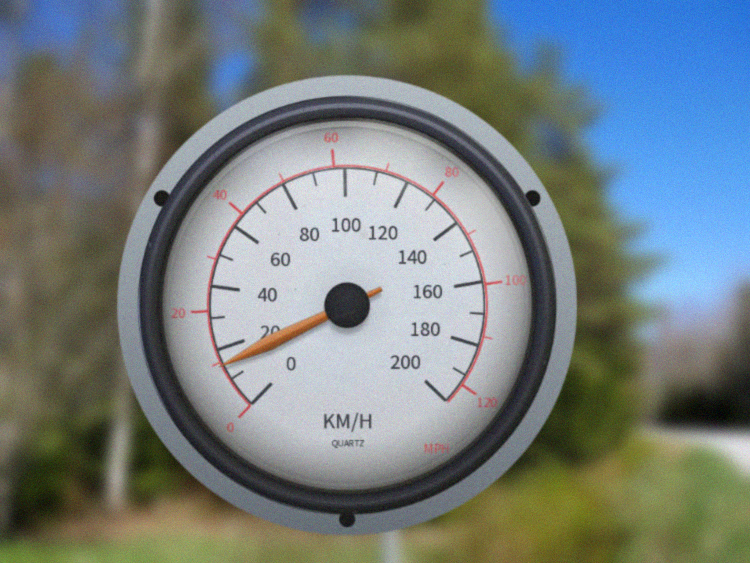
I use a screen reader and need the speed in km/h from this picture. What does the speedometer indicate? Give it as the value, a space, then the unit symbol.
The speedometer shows 15 km/h
